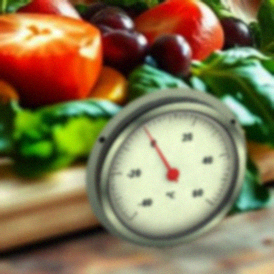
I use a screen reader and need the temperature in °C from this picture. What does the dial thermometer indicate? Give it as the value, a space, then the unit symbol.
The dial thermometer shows 0 °C
